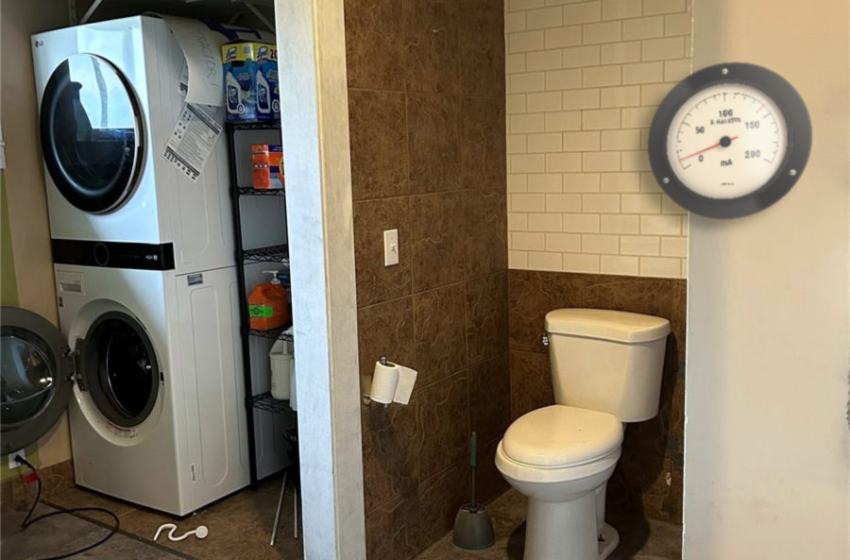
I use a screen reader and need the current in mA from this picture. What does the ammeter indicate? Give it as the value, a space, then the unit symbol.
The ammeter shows 10 mA
